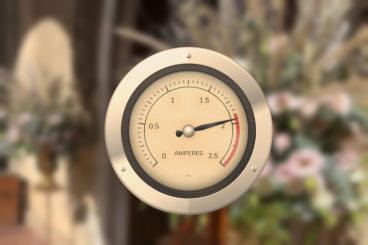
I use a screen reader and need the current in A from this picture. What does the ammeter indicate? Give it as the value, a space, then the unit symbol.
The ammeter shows 1.95 A
